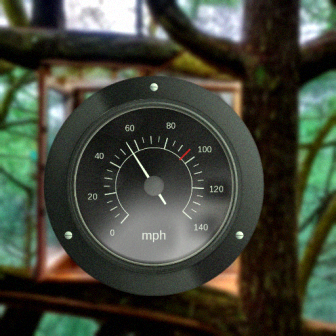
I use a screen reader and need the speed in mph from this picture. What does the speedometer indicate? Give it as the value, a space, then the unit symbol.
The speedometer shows 55 mph
